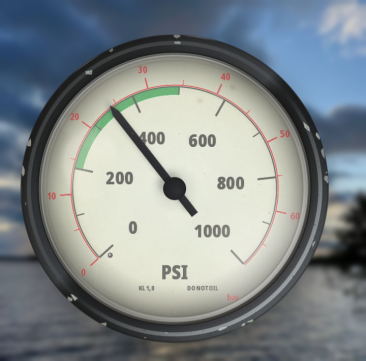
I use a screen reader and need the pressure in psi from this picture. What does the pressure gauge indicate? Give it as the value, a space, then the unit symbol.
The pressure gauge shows 350 psi
